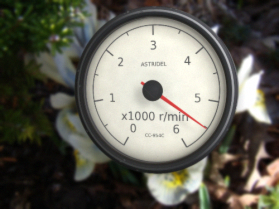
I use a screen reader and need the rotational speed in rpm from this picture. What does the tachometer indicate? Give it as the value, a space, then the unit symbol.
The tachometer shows 5500 rpm
